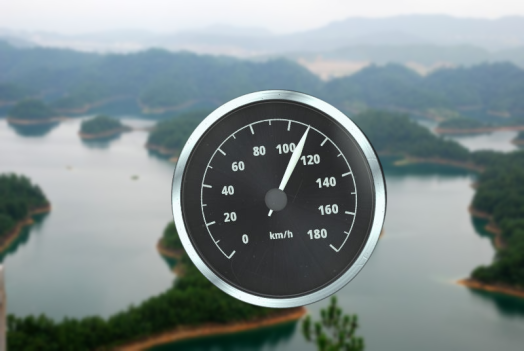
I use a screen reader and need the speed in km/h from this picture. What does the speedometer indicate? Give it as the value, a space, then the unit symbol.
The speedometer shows 110 km/h
